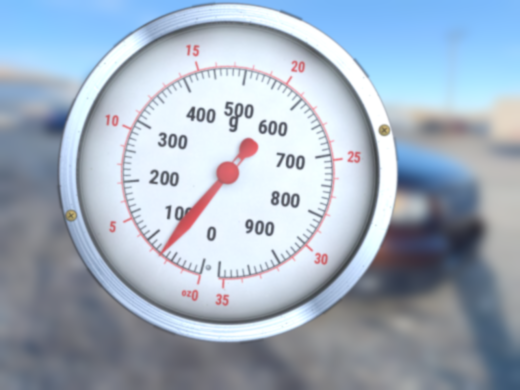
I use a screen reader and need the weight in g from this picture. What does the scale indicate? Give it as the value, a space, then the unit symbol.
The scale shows 70 g
